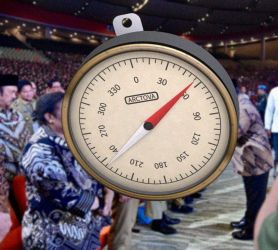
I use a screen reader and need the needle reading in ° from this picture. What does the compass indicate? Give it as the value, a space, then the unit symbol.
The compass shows 55 °
